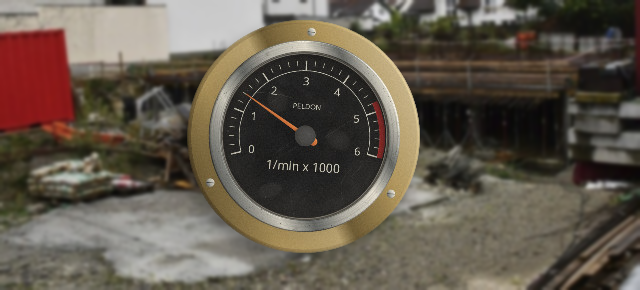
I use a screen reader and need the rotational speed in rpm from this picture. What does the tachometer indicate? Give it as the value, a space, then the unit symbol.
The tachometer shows 1400 rpm
